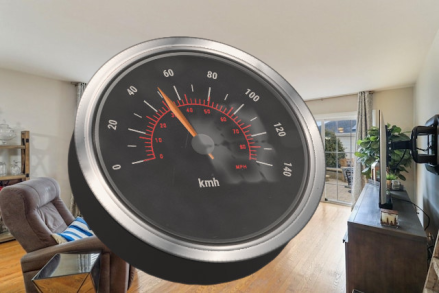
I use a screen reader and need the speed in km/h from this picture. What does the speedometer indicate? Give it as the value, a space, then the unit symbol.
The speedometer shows 50 km/h
